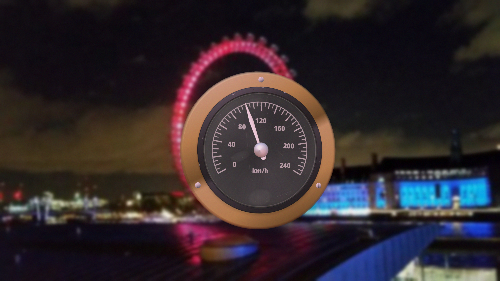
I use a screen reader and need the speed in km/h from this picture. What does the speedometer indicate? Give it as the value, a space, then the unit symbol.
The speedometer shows 100 km/h
